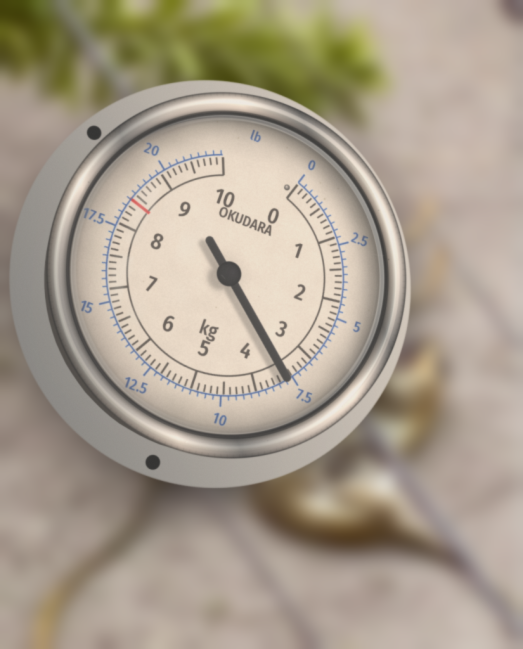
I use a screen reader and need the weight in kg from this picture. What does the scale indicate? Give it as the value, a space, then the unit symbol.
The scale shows 3.5 kg
